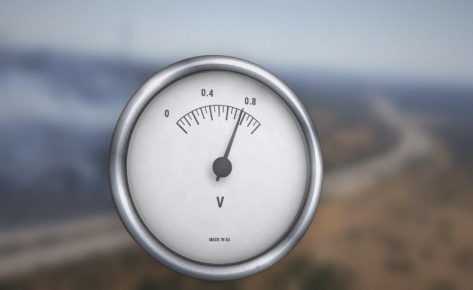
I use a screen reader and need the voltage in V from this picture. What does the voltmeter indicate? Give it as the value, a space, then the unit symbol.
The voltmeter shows 0.75 V
